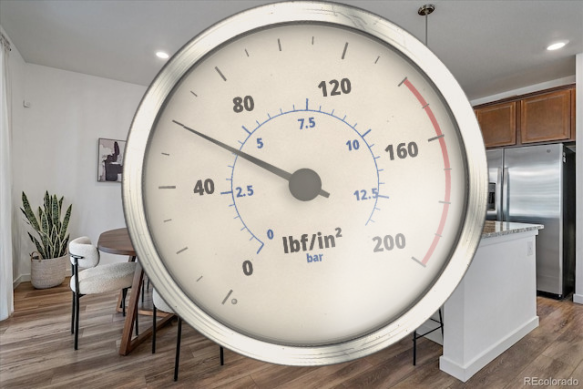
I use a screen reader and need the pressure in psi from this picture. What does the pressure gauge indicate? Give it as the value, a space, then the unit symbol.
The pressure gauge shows 60 psi
